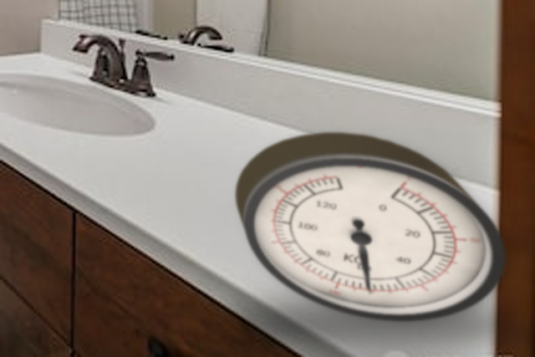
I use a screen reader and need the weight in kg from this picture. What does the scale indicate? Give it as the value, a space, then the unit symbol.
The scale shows 60 kg
